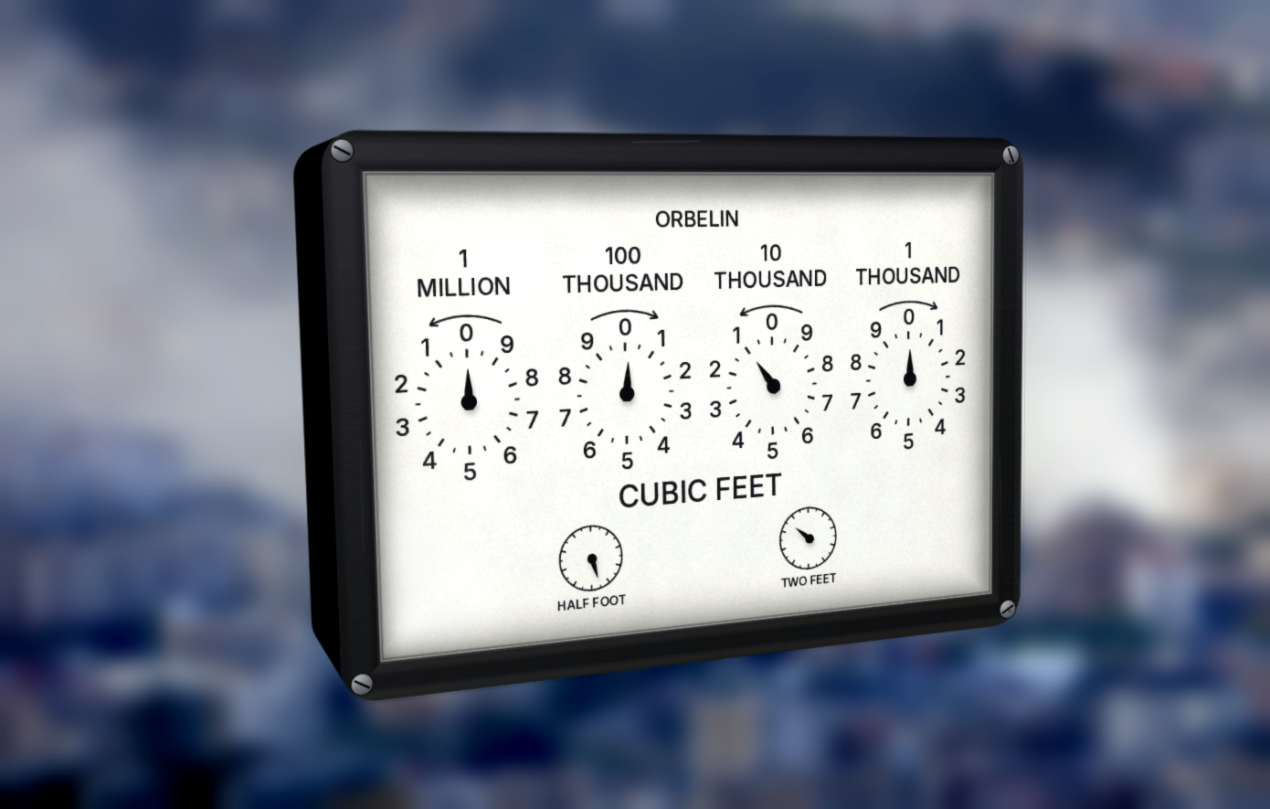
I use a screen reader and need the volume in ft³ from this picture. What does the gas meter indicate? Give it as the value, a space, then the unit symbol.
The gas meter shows 1000 ft³
